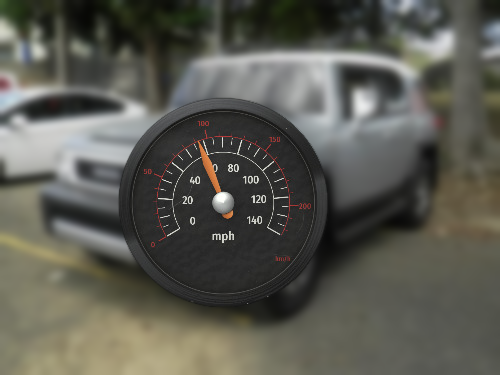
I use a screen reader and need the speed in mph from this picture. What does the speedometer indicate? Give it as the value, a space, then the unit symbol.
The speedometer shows 57.5 mph
